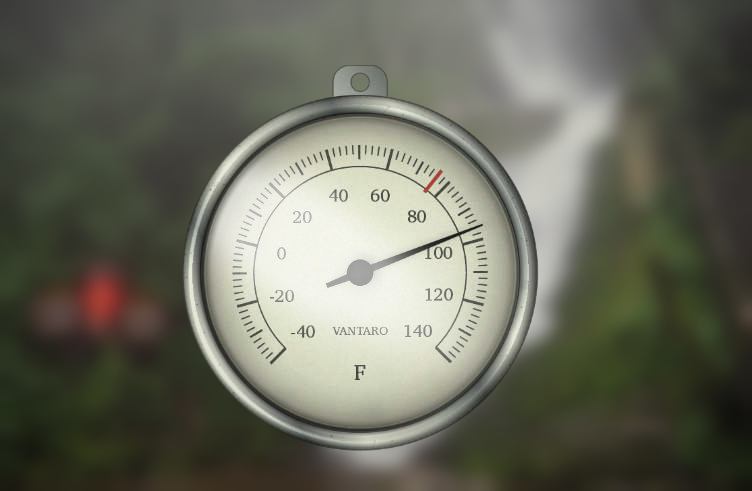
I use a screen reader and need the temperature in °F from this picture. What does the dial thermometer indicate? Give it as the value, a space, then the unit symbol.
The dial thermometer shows 96 °F
